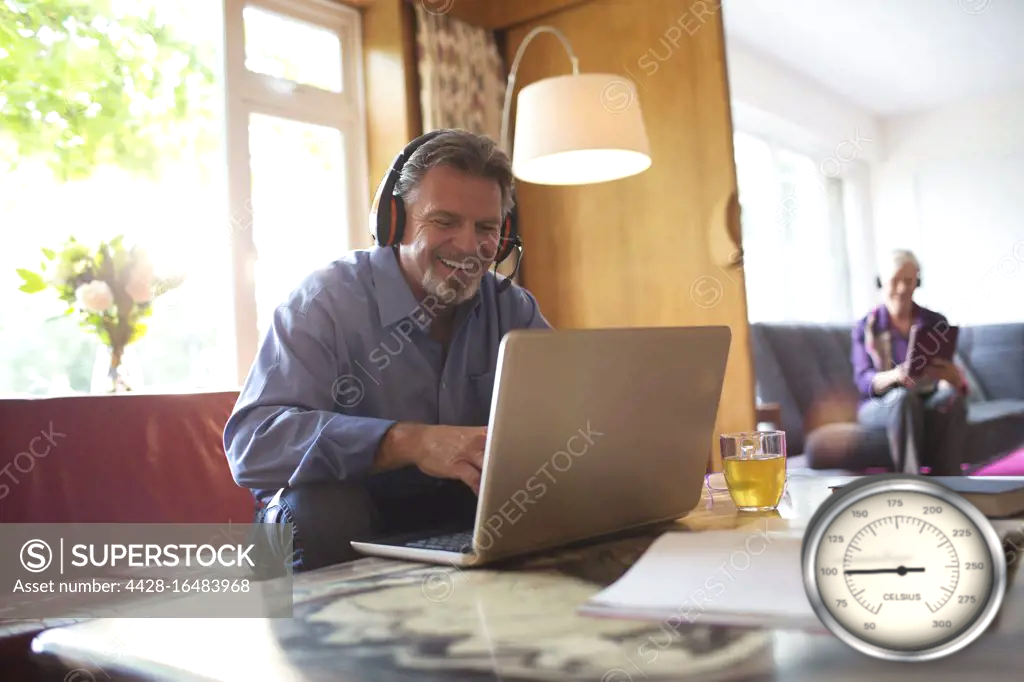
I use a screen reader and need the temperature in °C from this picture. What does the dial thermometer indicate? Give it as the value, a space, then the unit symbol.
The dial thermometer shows 100 °C
